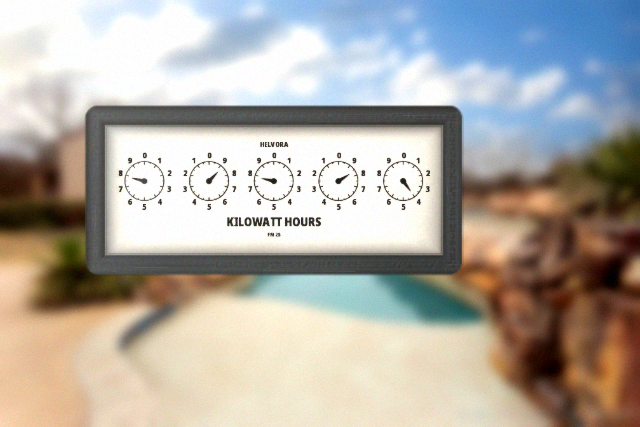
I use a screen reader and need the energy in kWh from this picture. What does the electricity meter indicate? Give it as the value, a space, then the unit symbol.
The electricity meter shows 78784 kWh
